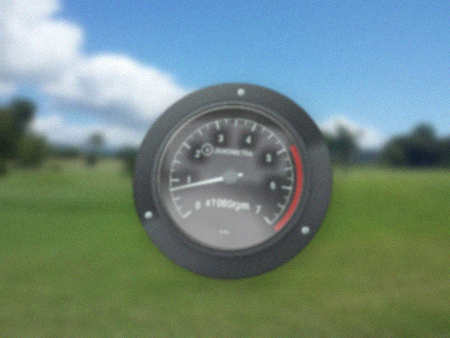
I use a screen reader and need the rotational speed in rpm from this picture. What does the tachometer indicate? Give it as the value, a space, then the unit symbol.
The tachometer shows 750 rpm
